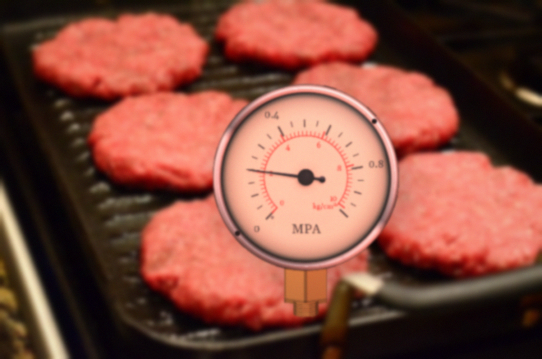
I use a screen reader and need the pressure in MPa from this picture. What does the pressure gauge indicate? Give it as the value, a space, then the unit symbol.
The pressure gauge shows 0.2 MPa
